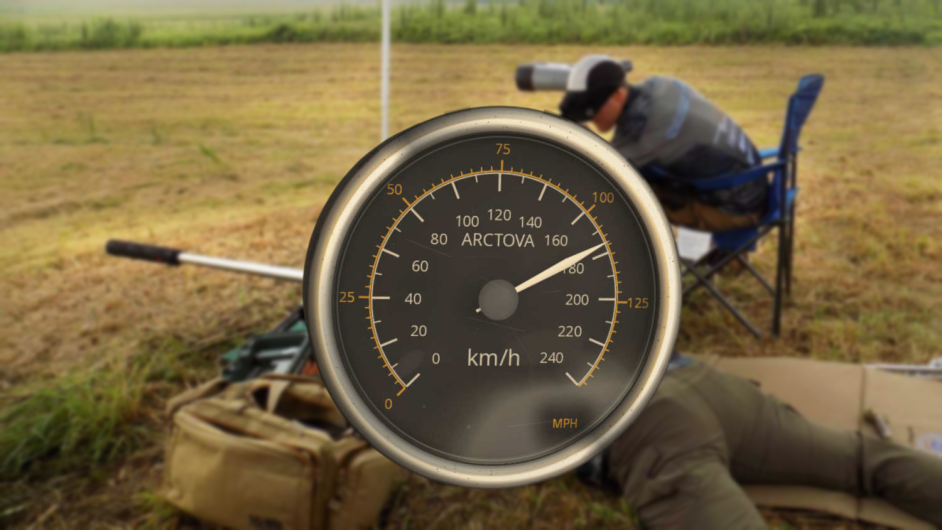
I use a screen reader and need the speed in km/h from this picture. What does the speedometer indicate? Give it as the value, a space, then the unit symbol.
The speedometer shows 175 km/h
